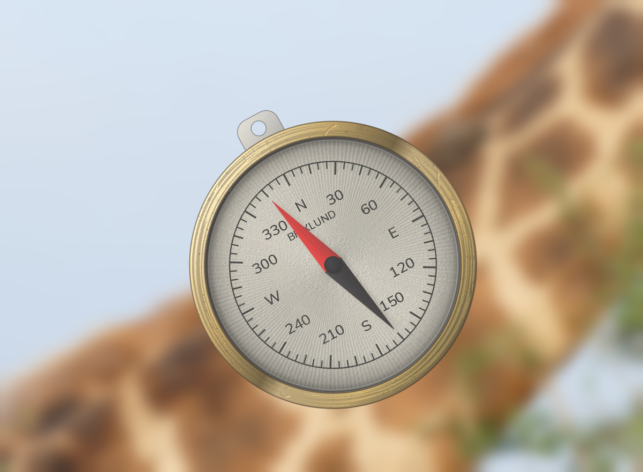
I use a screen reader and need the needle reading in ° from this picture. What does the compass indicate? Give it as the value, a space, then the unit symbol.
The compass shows 345 °
